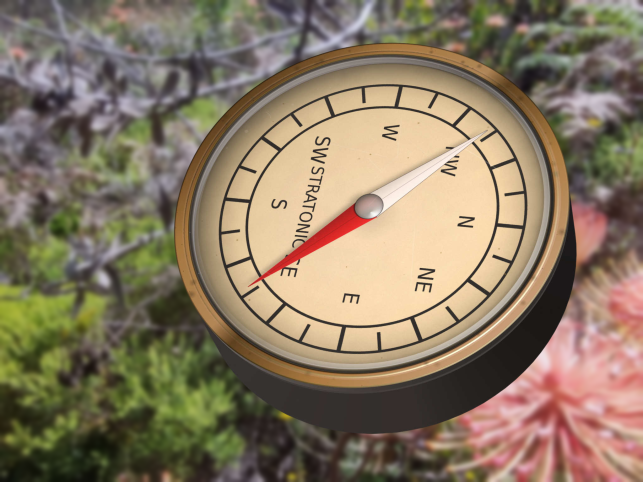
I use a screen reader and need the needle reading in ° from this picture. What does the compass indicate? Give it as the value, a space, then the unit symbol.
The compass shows 135 °
